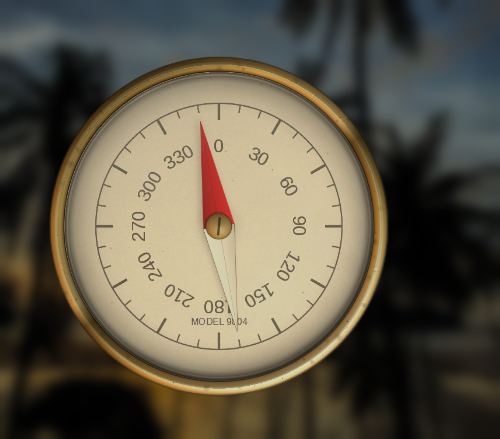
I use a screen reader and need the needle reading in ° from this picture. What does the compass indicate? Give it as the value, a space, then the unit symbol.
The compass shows 350 °
